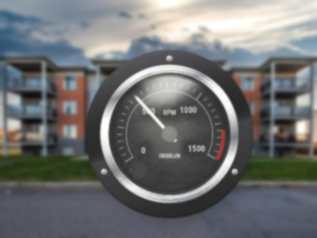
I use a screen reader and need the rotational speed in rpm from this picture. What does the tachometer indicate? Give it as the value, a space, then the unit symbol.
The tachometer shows 500 rpm
